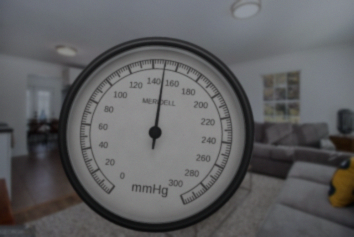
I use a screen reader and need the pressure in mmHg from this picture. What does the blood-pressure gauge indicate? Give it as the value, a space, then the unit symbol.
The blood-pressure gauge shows 150 mmHg
